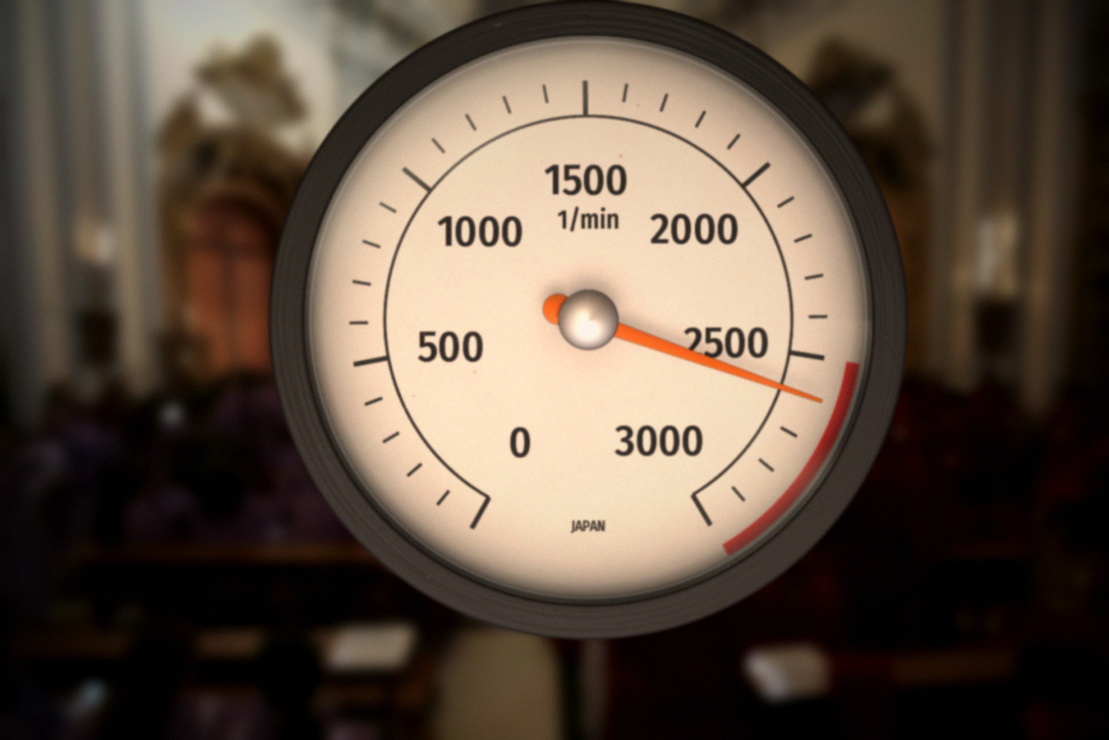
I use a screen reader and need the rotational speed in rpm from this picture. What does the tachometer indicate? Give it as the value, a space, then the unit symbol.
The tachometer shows 2600 rpm
